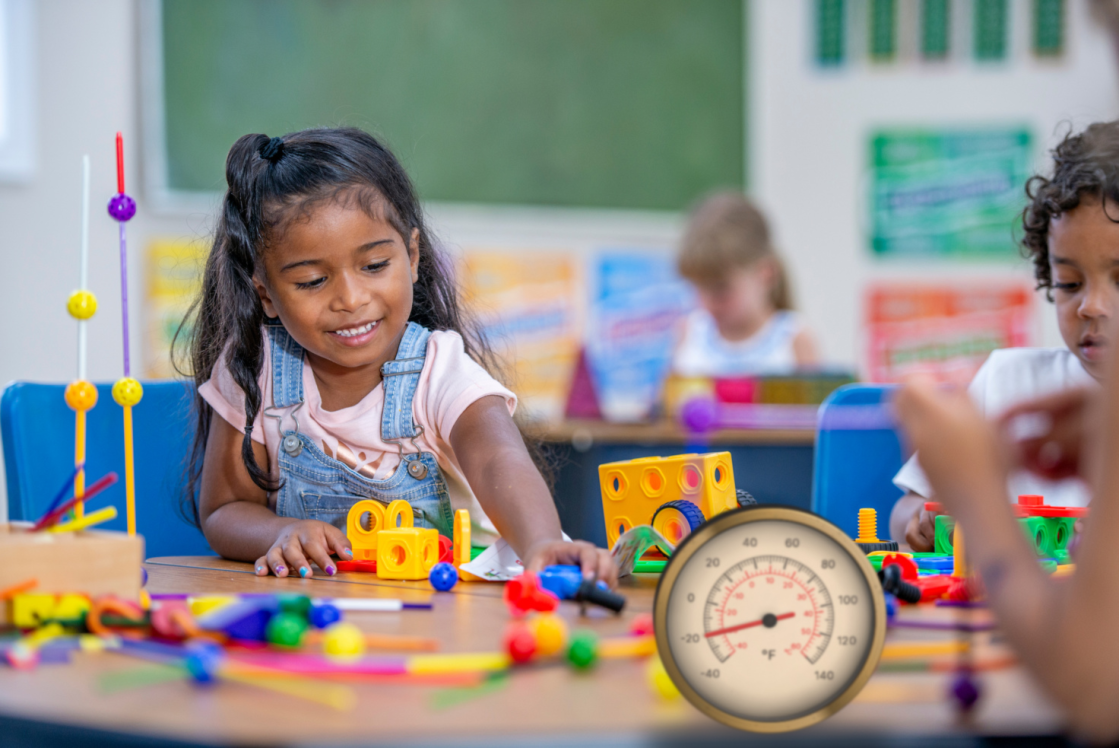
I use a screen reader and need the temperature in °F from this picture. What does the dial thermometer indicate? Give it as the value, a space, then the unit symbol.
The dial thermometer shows -20 °F
